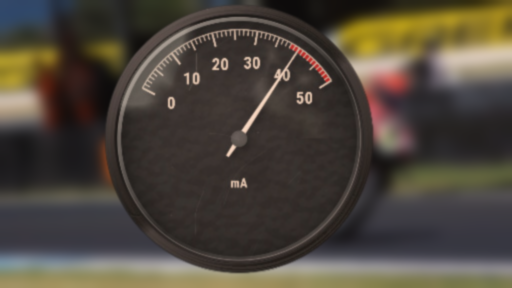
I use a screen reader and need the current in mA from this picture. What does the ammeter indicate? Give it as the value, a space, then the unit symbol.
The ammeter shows 40 mA
